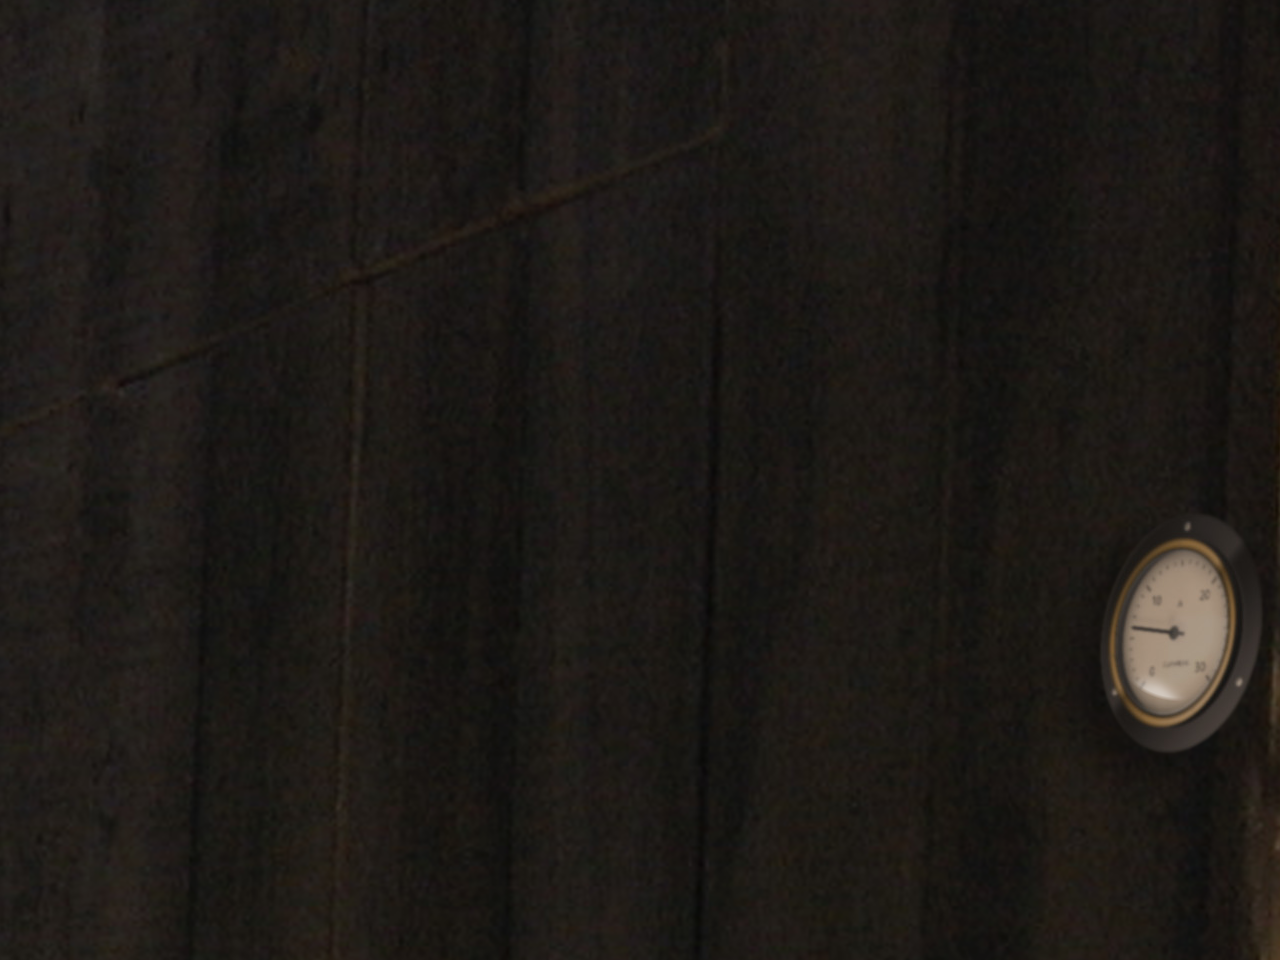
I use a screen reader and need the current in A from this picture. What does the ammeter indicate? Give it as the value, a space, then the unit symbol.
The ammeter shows 6 A
